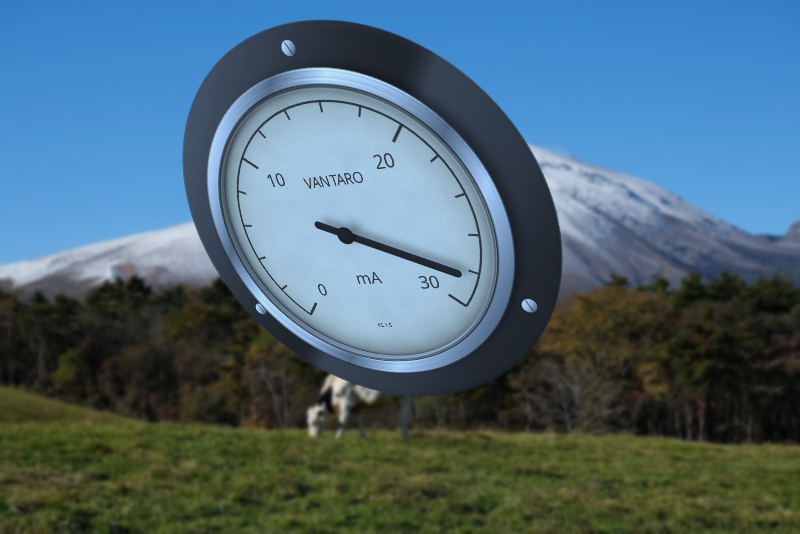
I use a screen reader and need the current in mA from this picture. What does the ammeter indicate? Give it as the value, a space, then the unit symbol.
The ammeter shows 28 mA
